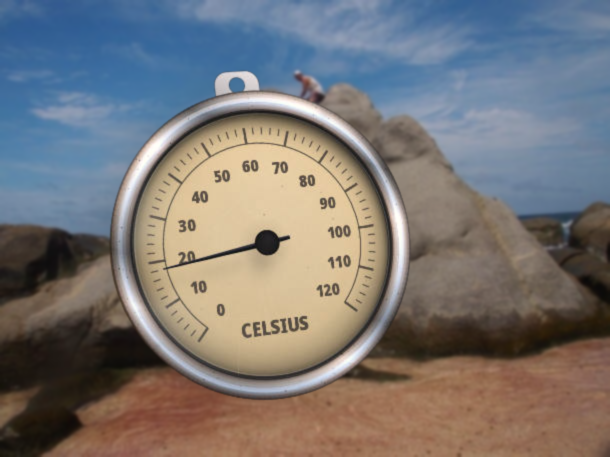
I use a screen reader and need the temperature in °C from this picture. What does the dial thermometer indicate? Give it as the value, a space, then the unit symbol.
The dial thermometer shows 18 °C
